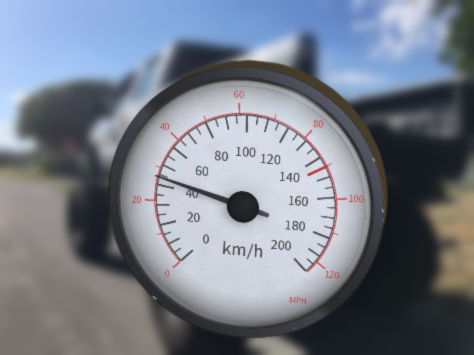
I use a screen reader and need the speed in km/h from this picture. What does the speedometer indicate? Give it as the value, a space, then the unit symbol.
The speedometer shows 45 km/h
